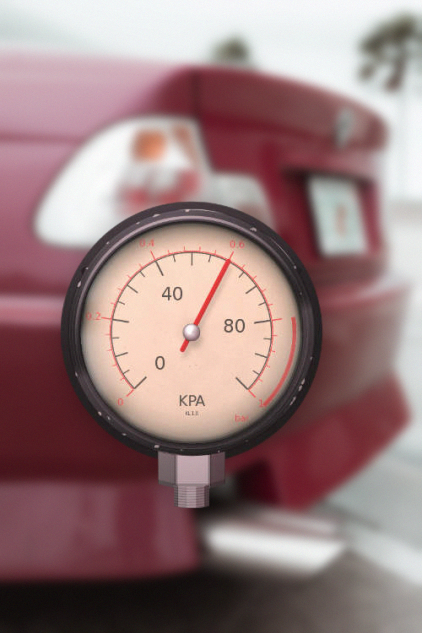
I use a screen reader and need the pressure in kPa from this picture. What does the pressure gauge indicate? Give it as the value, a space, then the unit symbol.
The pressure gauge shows 60 kPa
